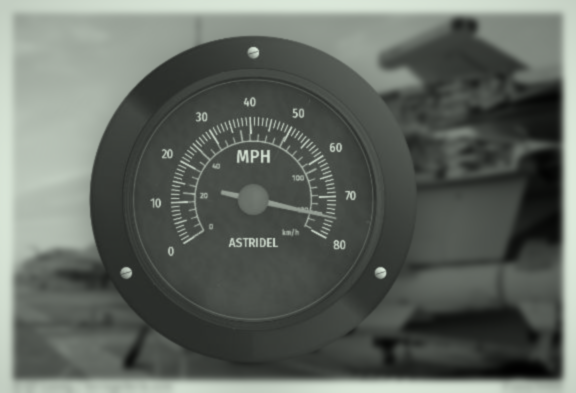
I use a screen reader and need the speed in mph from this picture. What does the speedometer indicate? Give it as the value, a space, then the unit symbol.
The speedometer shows 75 mph
